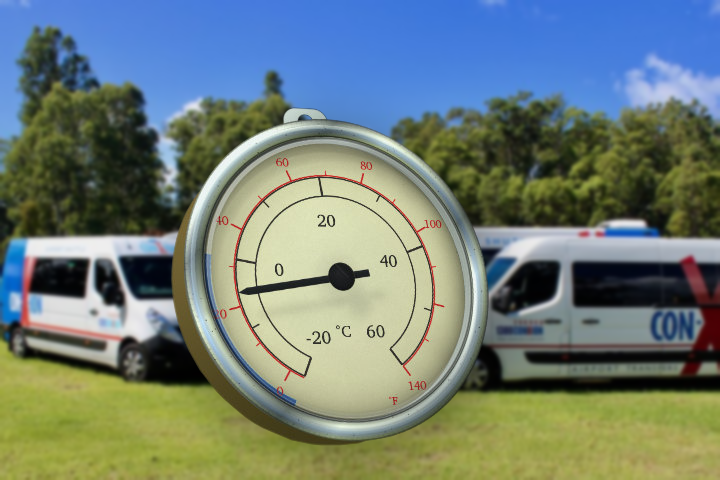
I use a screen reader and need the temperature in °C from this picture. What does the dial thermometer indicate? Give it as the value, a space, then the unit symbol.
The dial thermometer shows -5 °C
